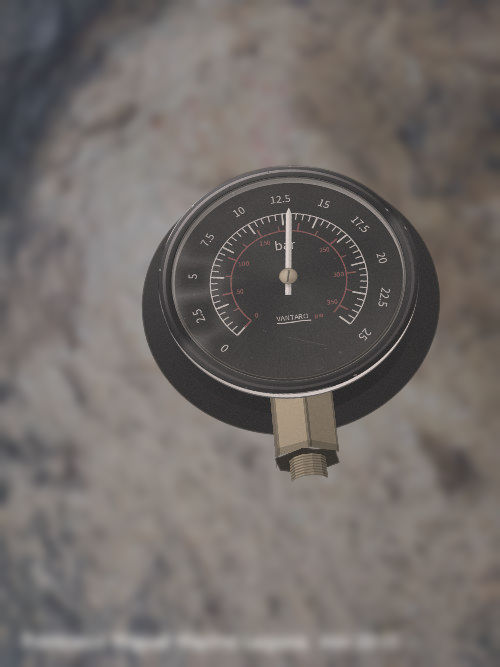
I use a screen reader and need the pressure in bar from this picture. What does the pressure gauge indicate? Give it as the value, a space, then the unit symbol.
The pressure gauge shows 13 bar
